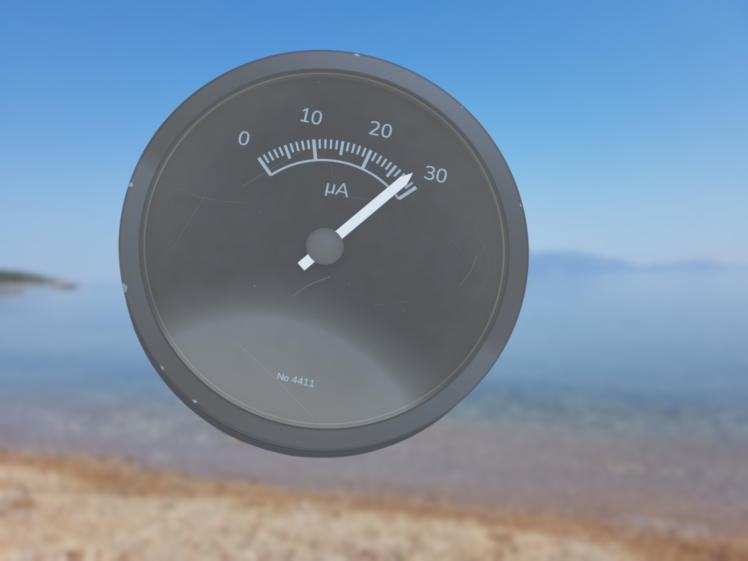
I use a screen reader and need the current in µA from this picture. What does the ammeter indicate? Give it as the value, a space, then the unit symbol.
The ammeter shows 28 µA
